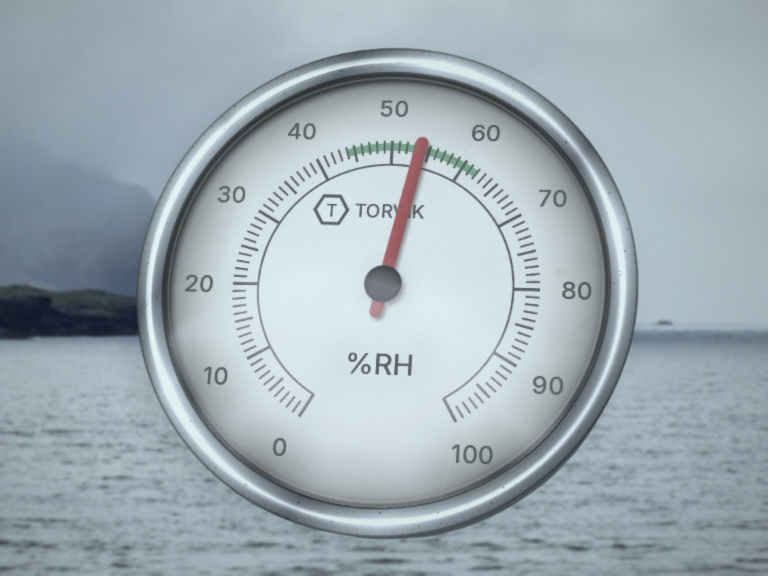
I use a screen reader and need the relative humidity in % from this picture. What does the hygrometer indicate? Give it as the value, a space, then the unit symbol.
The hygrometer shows 54 %
